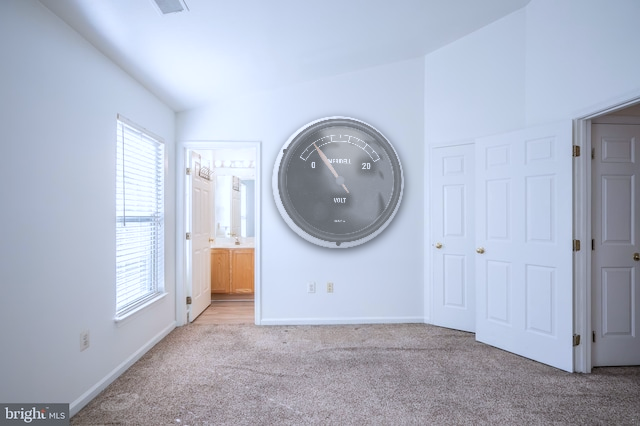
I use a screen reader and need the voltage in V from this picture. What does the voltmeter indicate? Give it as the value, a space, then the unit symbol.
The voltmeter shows 4 V
